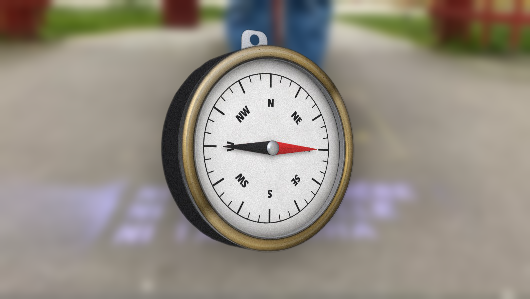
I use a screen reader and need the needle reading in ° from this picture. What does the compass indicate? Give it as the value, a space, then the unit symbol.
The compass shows 90 °
